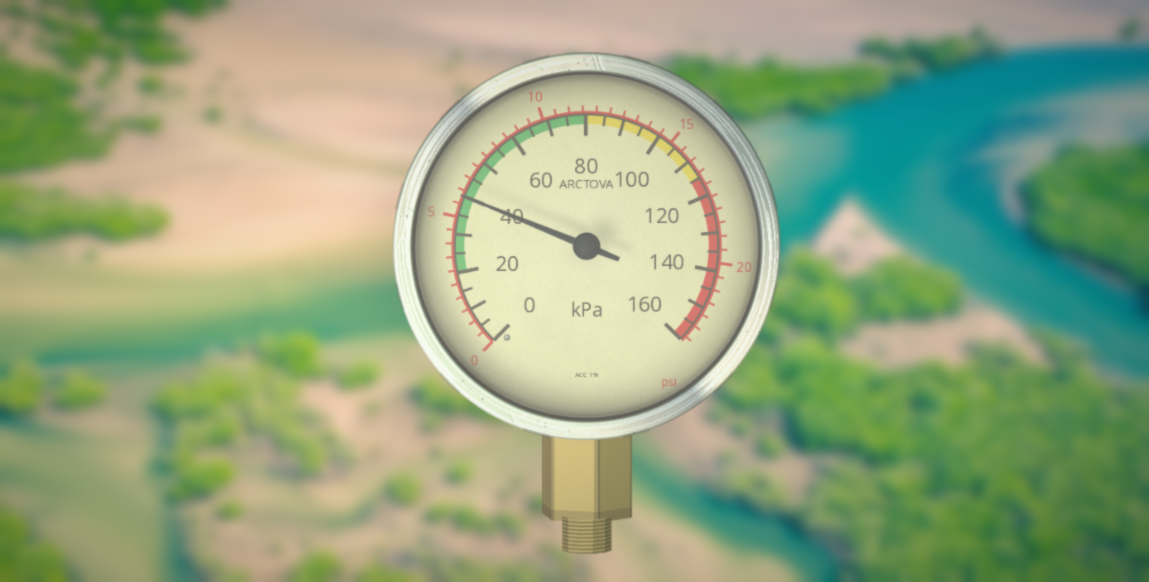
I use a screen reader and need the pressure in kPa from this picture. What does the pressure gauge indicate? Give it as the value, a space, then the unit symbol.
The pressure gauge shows 40 kPa
